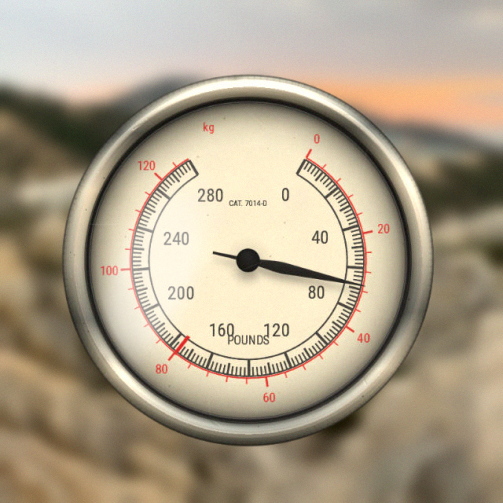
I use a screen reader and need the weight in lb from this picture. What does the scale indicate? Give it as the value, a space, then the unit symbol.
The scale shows 68 lb
